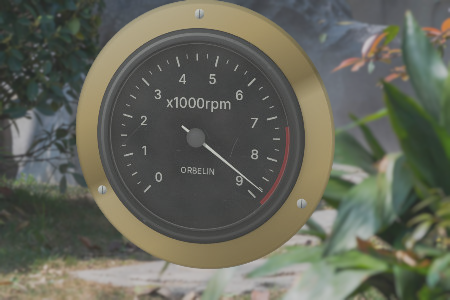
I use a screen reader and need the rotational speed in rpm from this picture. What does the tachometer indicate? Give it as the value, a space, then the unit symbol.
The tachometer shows 8750 rpm
